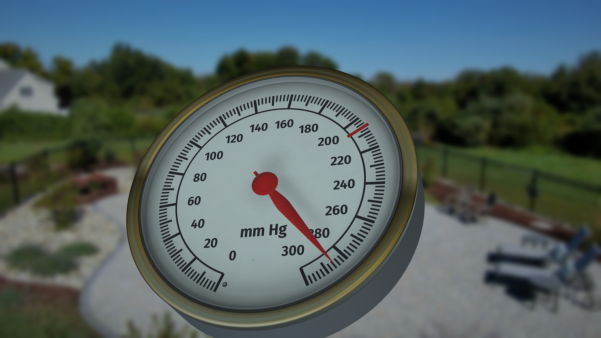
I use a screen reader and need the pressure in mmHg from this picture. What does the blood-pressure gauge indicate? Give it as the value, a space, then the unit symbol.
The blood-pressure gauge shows 286 mmHg
